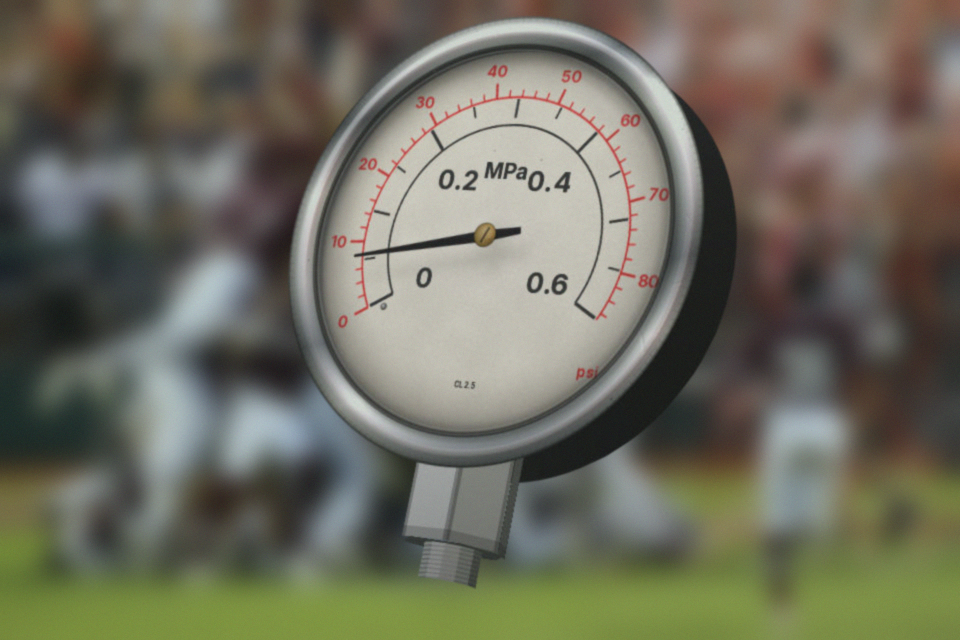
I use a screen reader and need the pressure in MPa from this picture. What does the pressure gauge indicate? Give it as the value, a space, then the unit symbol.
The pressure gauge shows 0.05 MPa
